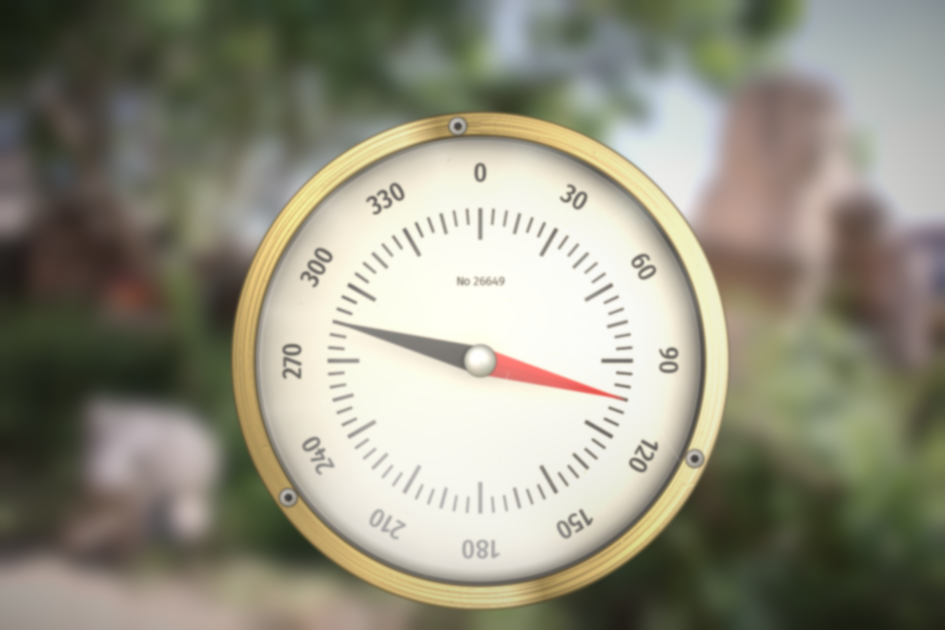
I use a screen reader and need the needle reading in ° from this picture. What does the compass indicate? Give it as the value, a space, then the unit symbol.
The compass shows 105 °
